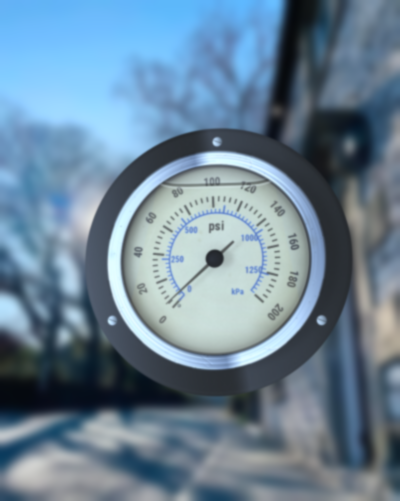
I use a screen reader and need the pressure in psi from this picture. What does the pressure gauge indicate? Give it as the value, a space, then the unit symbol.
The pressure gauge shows 4 psi
